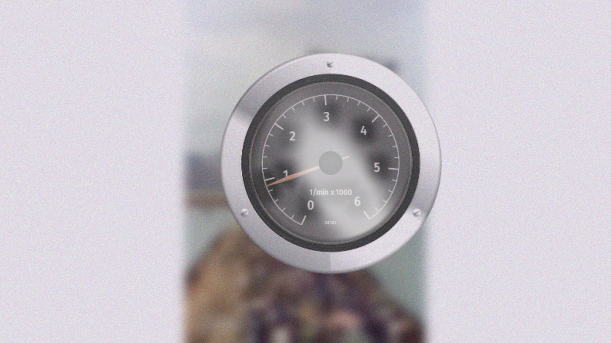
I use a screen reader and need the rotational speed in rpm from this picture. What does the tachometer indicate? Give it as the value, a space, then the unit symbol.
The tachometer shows 900 rpm
